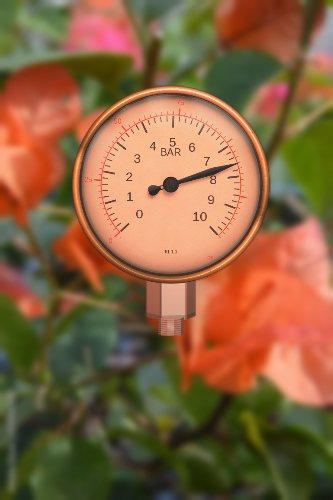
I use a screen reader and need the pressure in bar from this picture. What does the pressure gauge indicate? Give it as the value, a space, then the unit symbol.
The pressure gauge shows 7.6 bar
